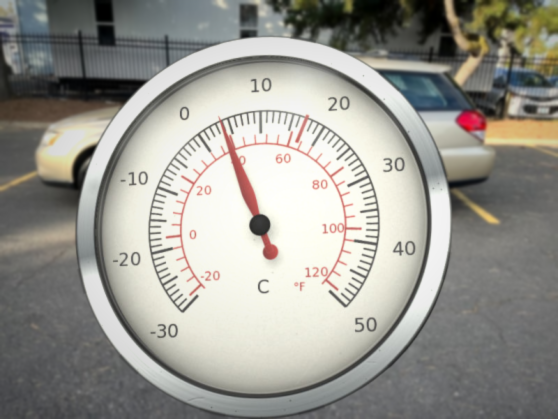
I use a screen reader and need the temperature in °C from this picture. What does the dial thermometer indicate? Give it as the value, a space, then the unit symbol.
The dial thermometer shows 4 °C
